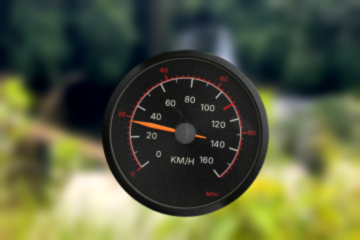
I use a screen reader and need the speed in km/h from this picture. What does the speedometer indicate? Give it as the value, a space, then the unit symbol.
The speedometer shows 30 km/h
